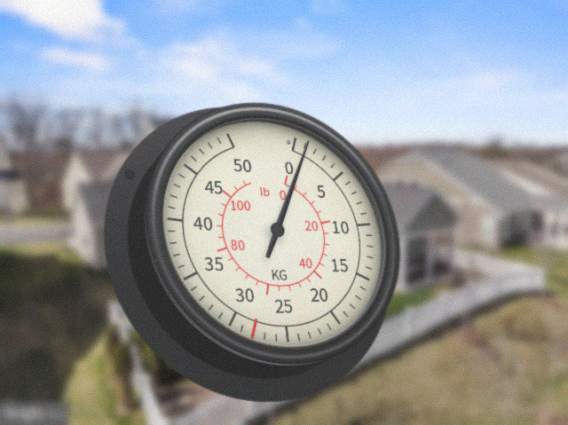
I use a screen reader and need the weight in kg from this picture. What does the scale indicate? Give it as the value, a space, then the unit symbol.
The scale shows 1 kg
